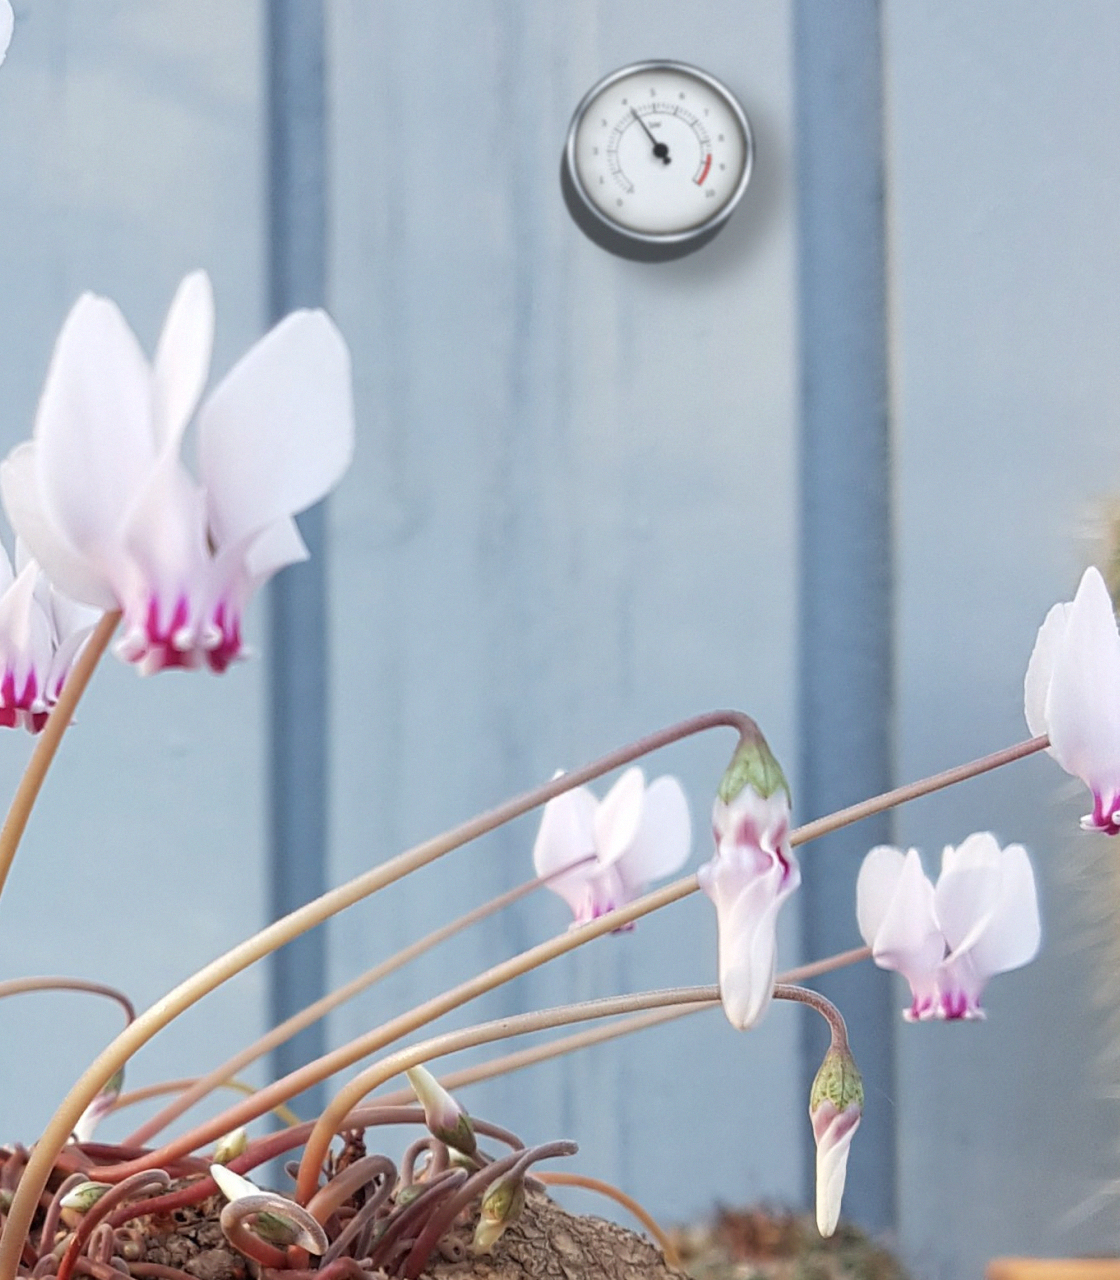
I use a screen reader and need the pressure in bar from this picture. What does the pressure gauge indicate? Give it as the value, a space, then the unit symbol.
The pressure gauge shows 4 bar
